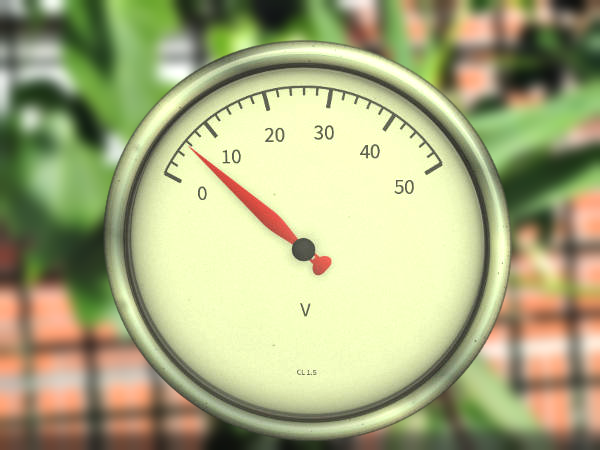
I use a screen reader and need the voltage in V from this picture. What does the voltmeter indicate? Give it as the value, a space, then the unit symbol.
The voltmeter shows 6 V
